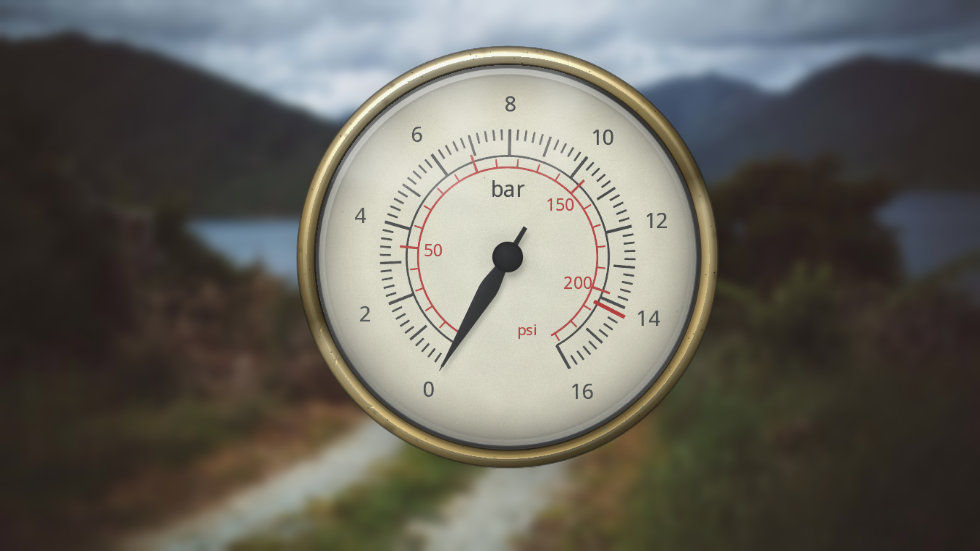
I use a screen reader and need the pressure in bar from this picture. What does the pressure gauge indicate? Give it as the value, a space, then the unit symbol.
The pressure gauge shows 0 bar
